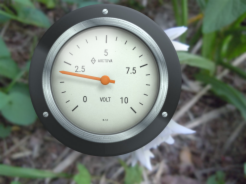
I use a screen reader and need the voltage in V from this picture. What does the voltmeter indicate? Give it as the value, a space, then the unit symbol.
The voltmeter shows 2 V
